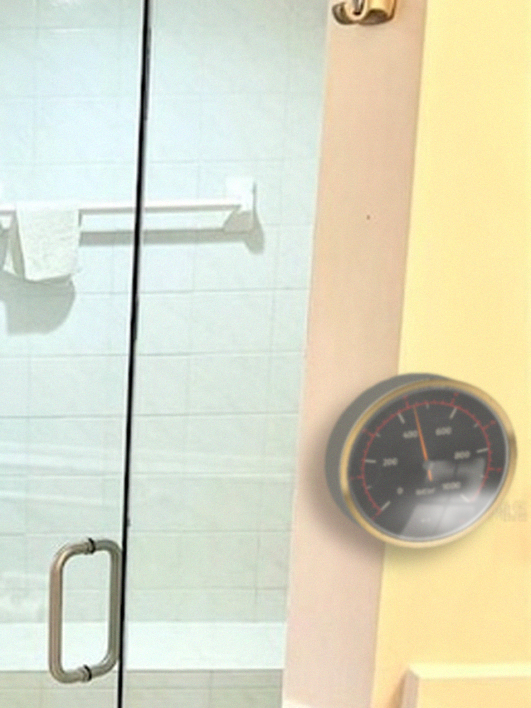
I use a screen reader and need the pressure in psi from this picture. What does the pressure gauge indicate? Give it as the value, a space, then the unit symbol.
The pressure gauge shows 450 psi
